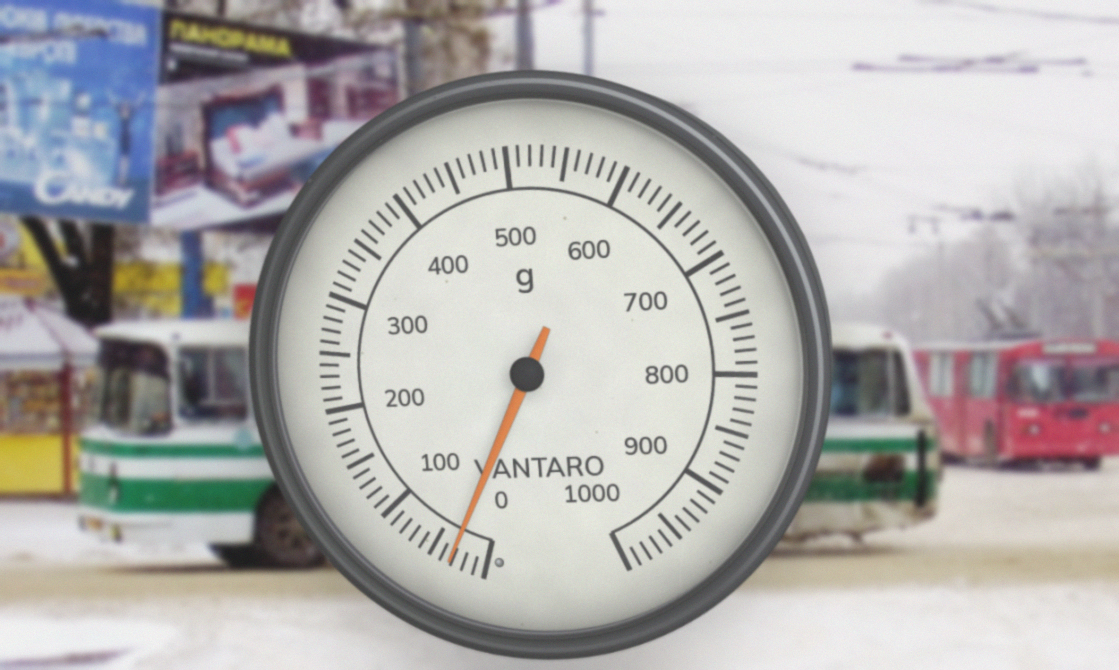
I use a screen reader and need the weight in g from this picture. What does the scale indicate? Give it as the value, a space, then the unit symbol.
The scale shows 30 g
